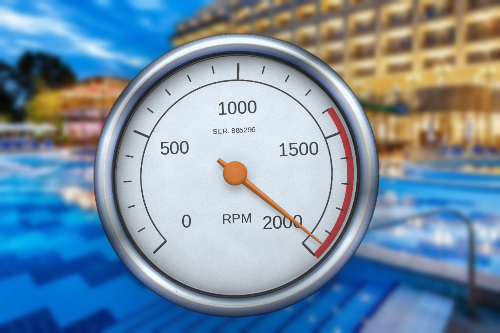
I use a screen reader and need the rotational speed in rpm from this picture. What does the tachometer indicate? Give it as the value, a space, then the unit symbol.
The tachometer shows 1950 rpm
